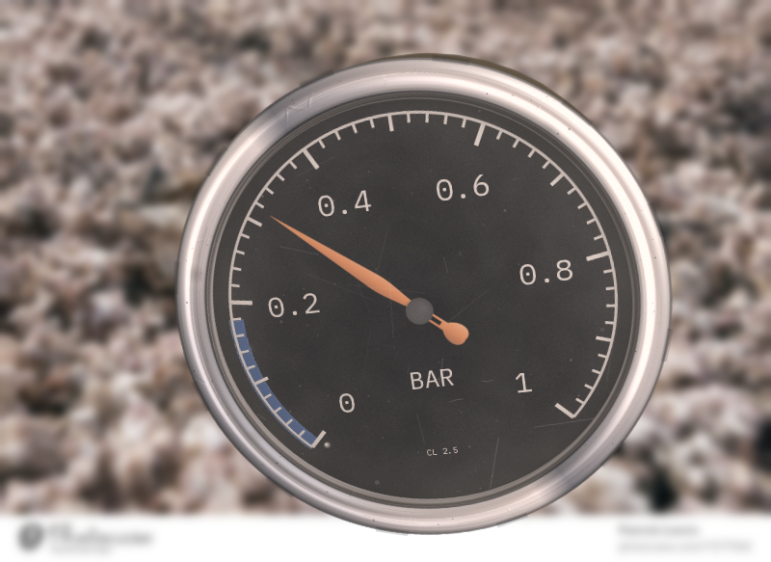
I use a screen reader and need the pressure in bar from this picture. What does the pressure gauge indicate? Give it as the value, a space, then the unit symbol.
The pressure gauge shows 0.32 bar
